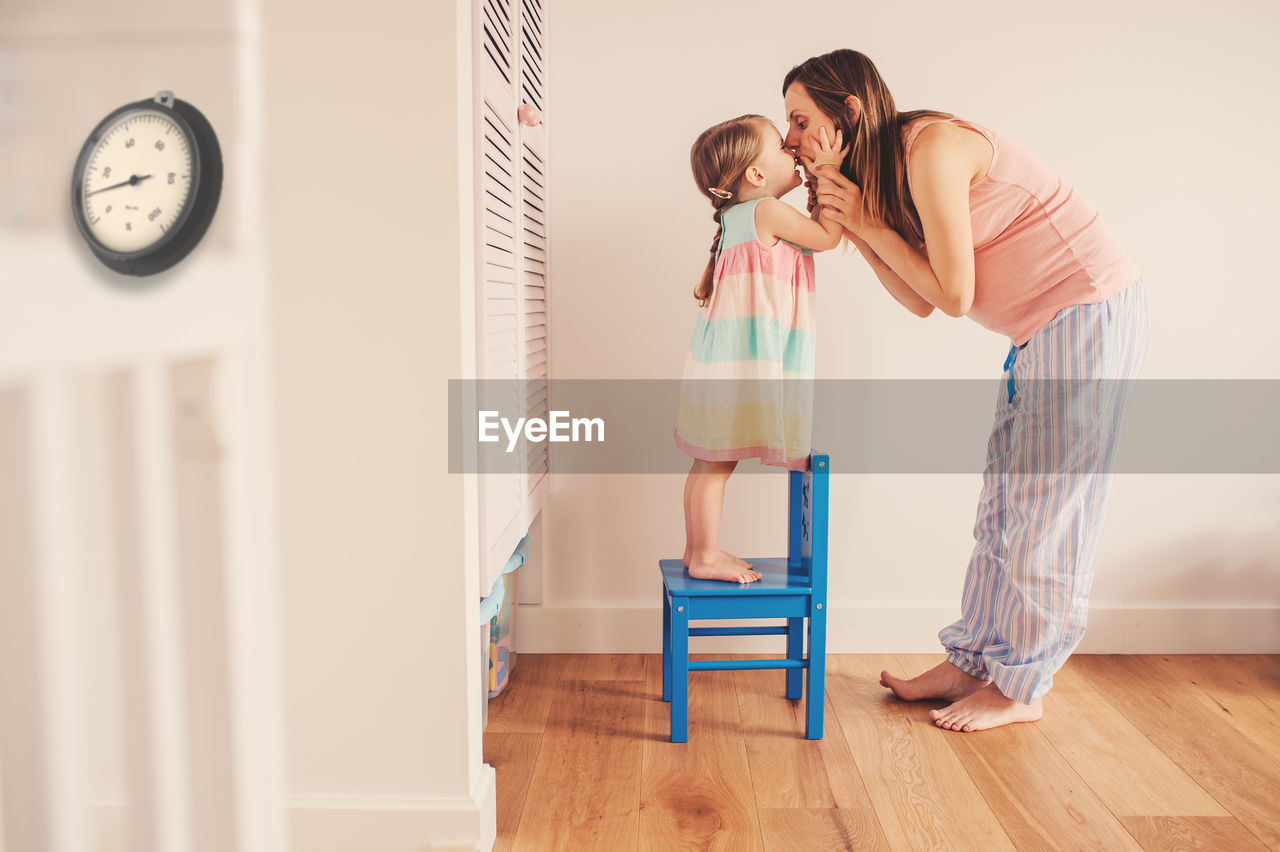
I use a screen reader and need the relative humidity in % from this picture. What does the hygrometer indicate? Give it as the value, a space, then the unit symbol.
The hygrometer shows 10 %
